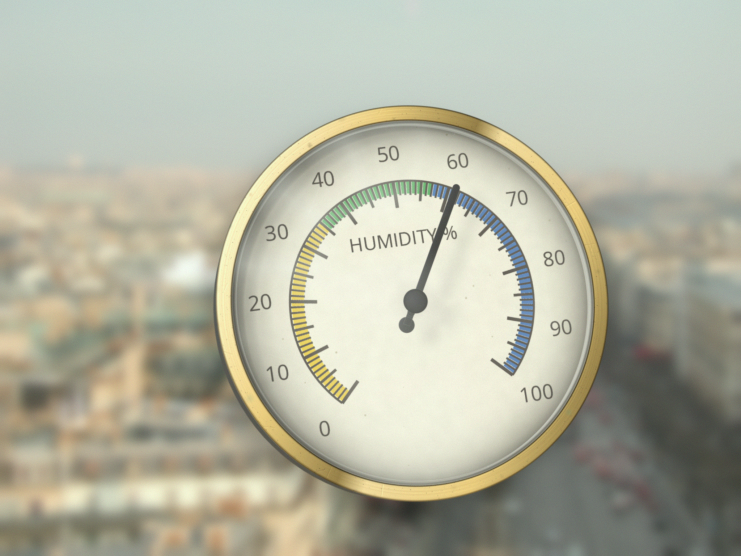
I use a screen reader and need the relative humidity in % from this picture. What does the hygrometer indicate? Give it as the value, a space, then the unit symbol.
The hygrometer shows 61 %
